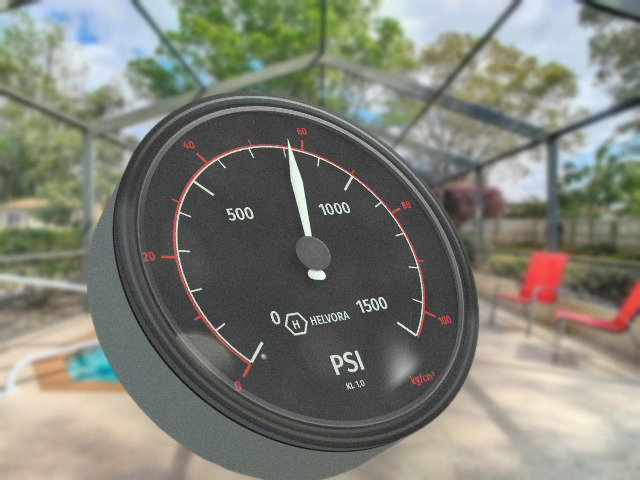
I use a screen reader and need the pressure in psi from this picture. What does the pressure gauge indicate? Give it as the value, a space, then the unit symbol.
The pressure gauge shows 800 psi
